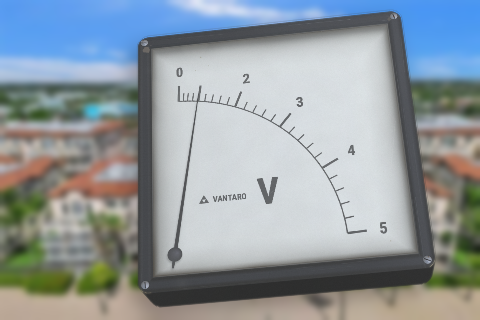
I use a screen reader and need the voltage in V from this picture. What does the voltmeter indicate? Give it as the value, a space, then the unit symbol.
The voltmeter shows 1 V
